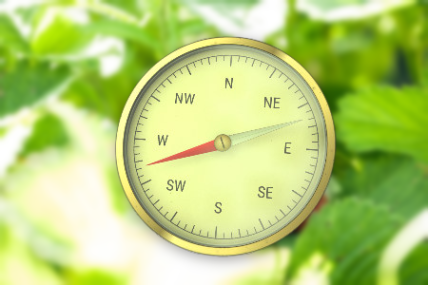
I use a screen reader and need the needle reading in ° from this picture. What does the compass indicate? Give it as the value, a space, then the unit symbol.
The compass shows 250 °
